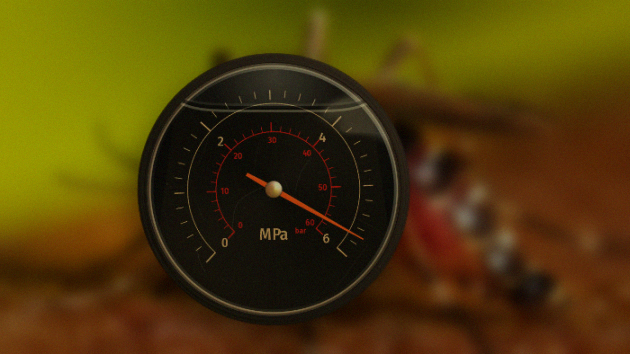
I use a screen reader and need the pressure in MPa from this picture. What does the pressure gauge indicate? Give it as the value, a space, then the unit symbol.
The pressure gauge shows 5.7 MPa
